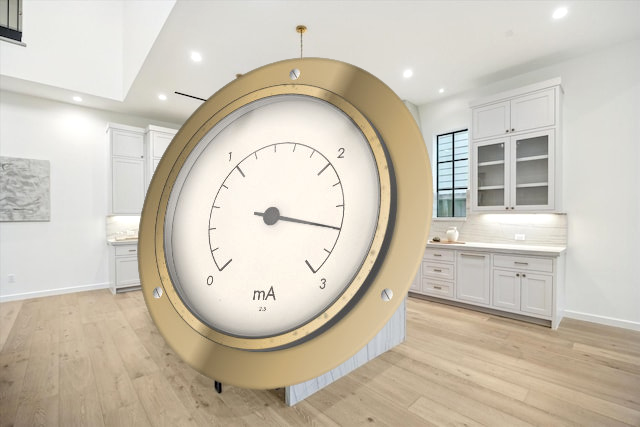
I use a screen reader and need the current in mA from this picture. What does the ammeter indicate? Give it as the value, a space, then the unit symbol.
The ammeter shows 2.6 mA
